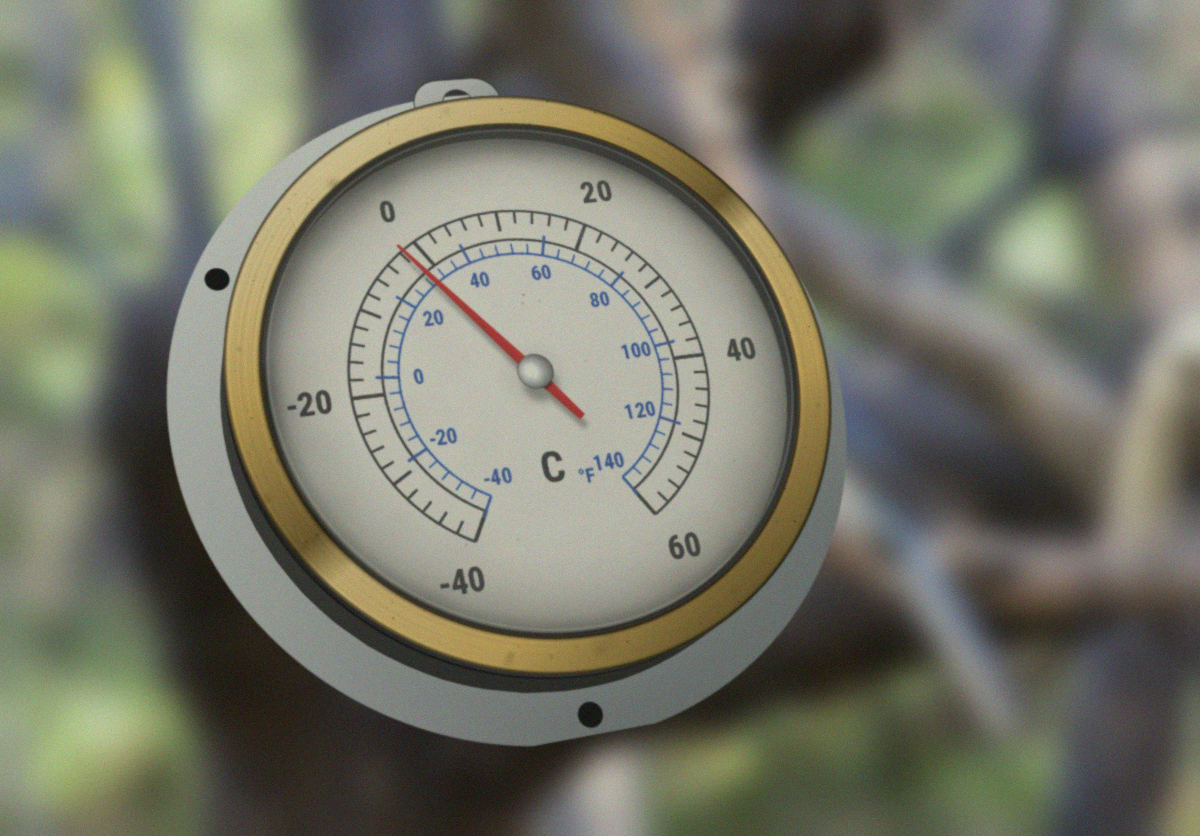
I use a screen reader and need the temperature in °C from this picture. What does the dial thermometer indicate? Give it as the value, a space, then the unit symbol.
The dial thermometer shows -2 °C
